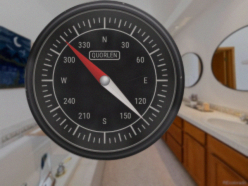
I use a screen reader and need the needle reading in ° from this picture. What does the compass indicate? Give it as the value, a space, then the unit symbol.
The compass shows 315 °
